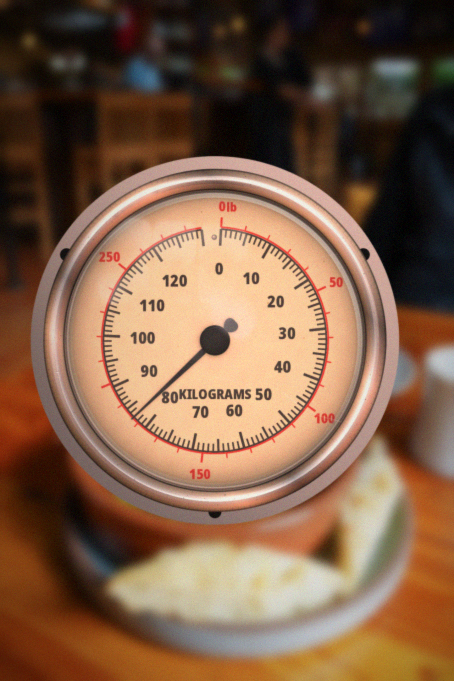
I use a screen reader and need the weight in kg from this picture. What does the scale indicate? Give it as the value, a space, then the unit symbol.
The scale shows 83 kg
